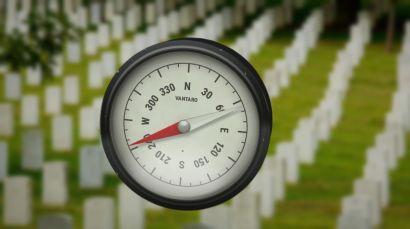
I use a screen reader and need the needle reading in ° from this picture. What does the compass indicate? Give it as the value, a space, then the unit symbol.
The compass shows 245 °
